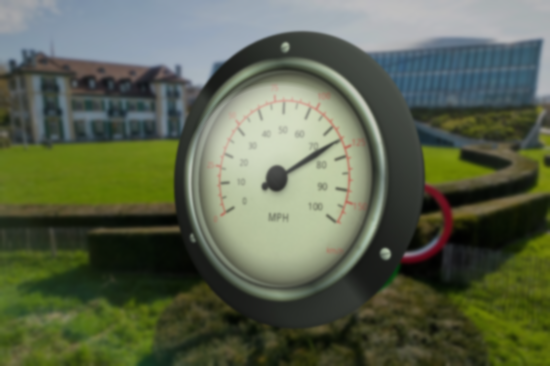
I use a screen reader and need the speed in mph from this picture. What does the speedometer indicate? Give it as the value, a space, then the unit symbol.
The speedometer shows 75 mph
